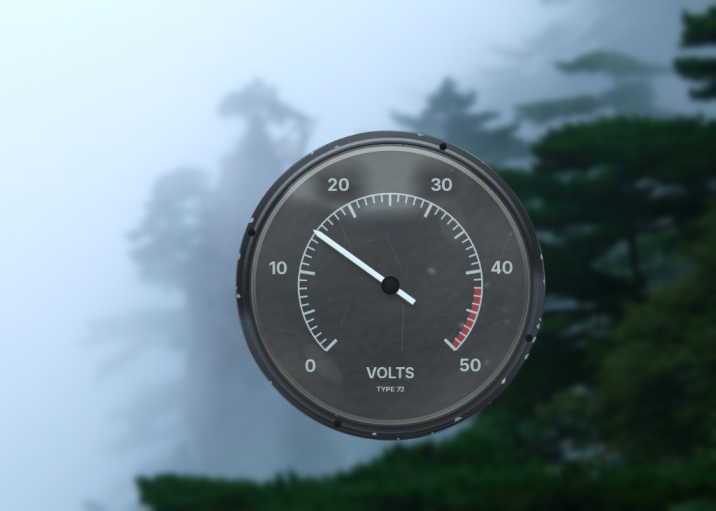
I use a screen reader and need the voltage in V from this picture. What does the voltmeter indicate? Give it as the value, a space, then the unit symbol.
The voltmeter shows 15 V
